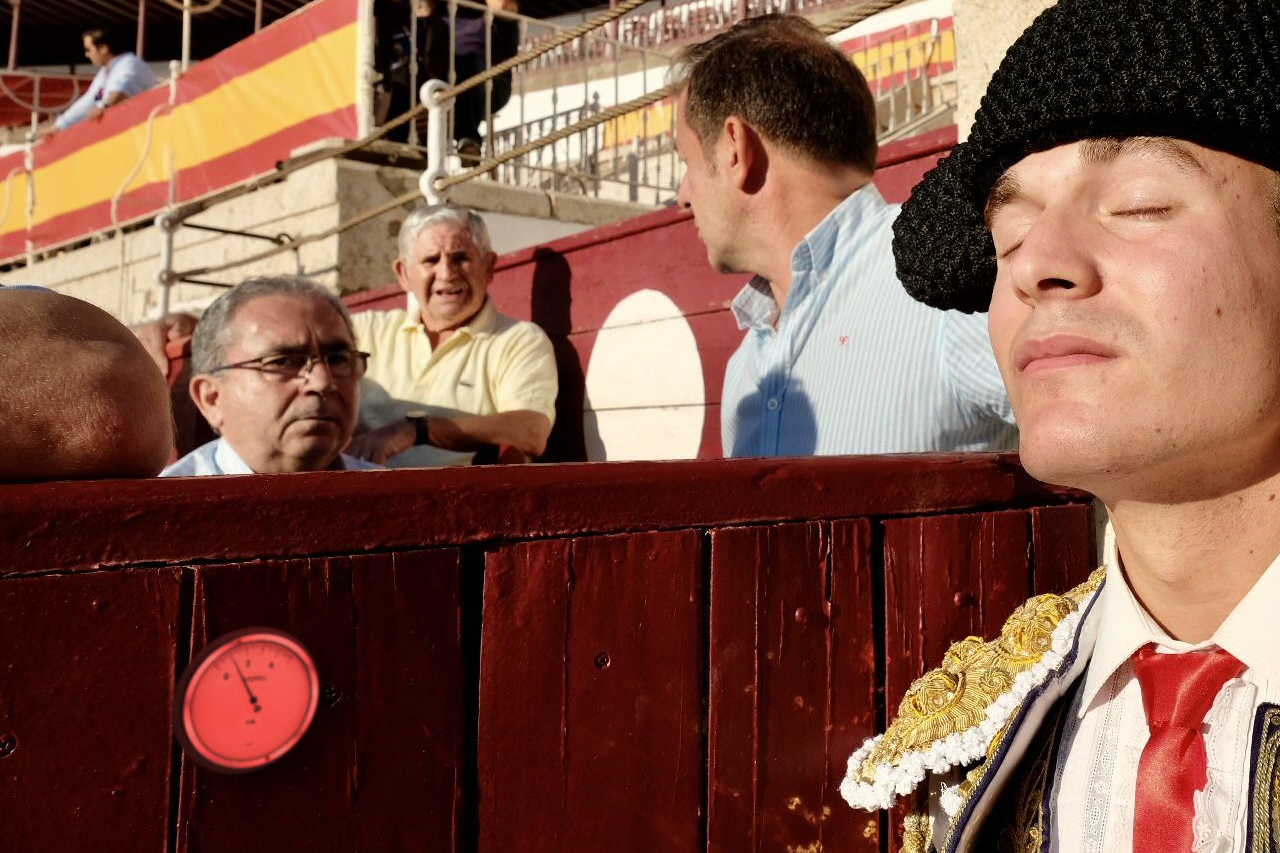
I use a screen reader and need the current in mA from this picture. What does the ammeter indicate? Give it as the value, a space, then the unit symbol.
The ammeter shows 1 mA
